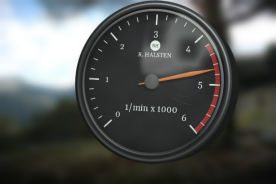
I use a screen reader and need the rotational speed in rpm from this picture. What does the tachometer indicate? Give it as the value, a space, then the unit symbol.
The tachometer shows 4700 rpm
